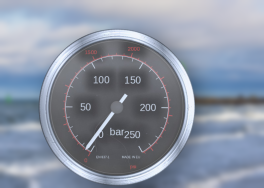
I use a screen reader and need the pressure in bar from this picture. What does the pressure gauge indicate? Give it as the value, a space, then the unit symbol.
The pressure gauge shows 5 bar
